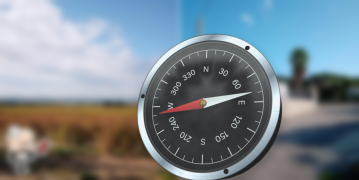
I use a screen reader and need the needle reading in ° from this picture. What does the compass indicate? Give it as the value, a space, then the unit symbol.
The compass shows 260 °
